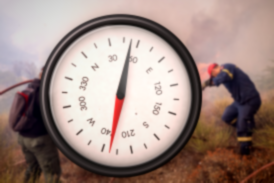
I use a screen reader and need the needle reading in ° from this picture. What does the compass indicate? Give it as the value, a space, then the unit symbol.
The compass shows 232.5 °
